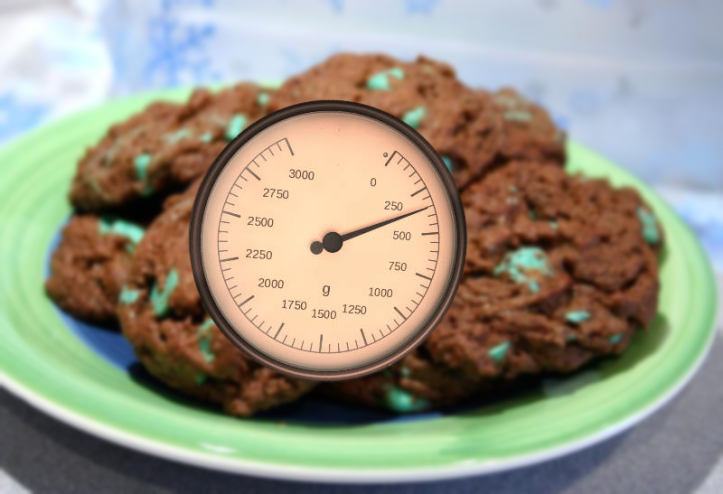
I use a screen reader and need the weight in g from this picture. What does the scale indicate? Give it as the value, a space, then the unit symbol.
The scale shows 350 g
